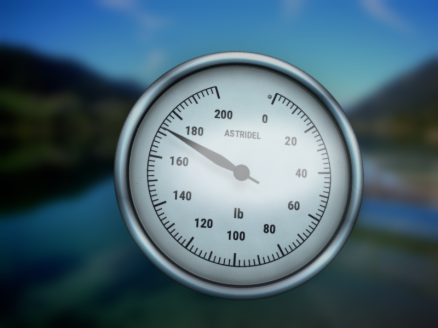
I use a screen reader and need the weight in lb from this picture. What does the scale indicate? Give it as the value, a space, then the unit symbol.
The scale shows 172 lb
